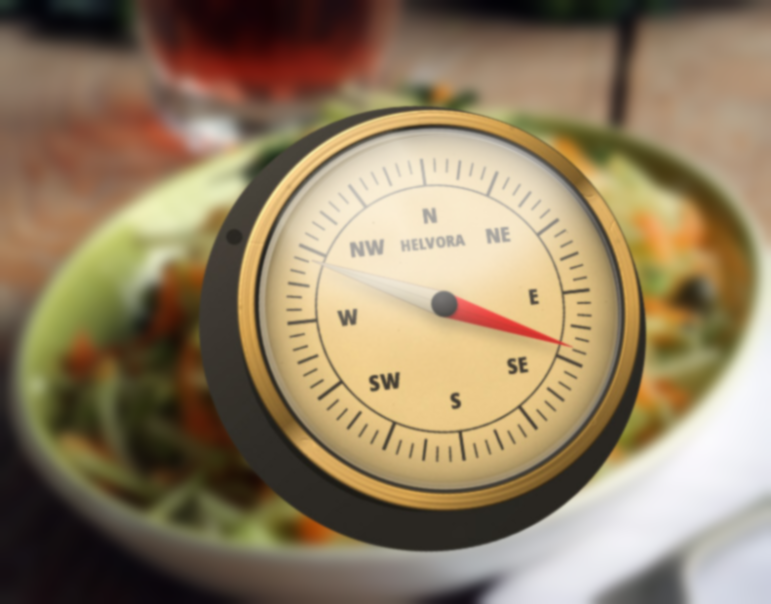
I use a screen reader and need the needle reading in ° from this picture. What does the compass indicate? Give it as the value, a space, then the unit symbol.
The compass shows 115 °
